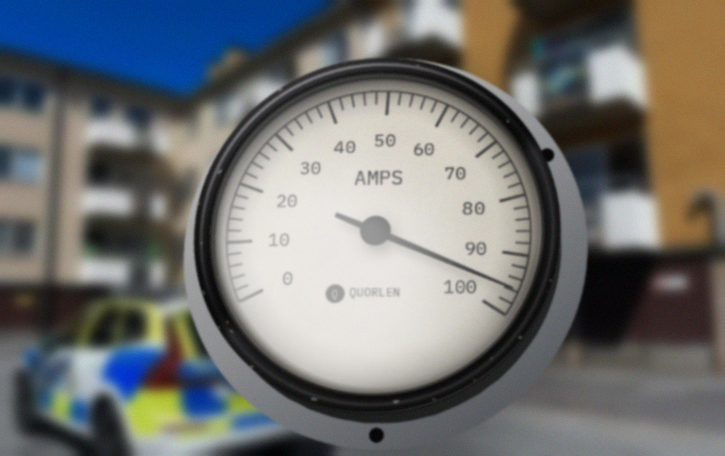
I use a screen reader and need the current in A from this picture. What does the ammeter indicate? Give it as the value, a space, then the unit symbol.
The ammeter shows 96 A
